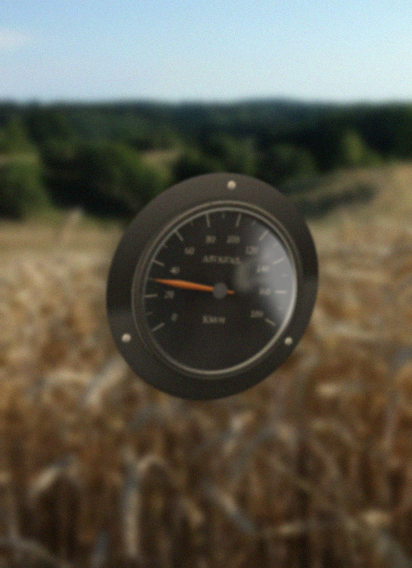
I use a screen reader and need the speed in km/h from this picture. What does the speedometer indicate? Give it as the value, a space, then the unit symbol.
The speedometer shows 30 km/h
